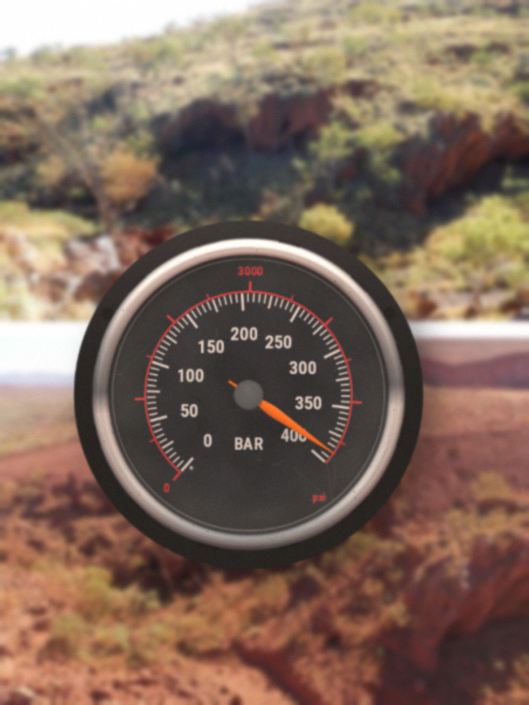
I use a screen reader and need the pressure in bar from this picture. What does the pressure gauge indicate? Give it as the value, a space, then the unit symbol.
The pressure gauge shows 390 bar
